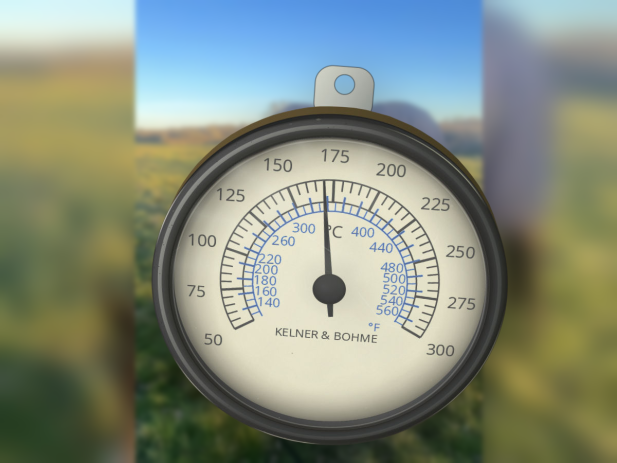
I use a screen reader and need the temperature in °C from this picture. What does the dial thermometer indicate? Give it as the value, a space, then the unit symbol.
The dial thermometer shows 170 °C
